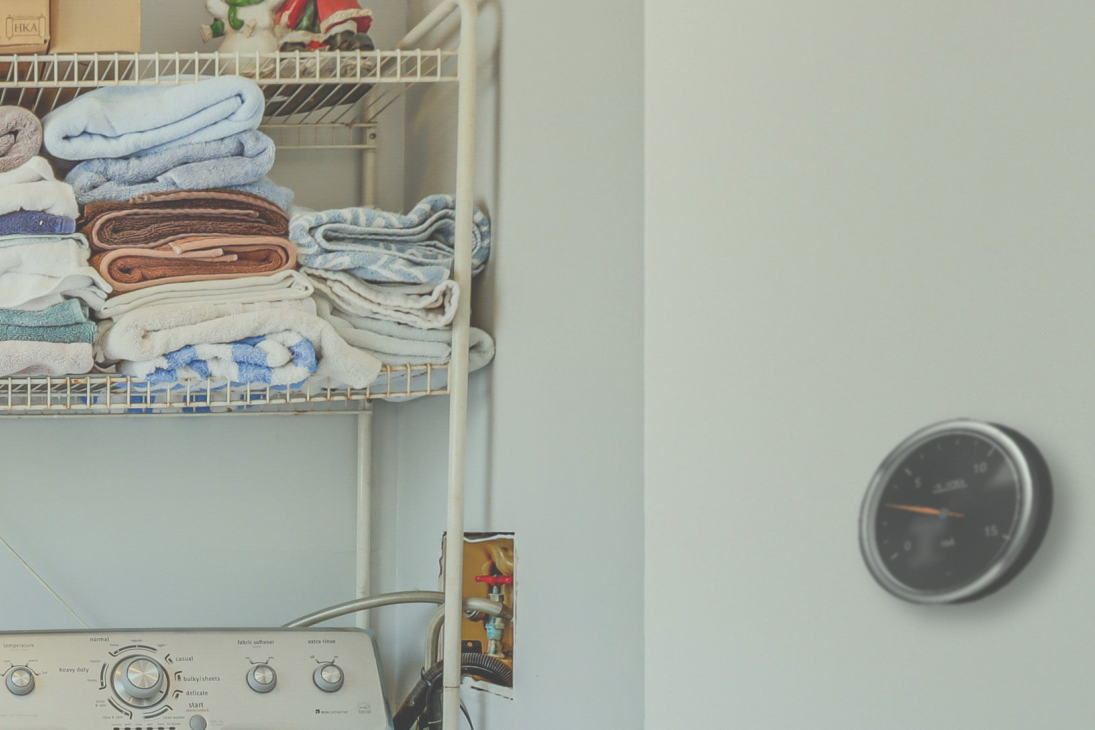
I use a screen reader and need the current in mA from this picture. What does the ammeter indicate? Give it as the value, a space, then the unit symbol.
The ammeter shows 3 mA
